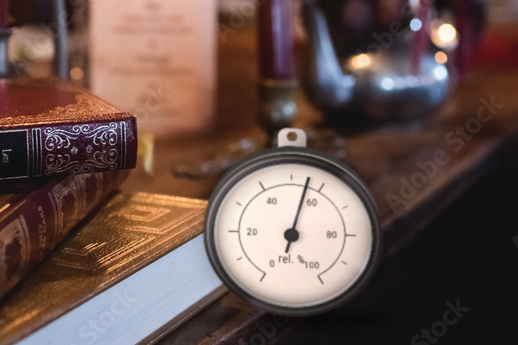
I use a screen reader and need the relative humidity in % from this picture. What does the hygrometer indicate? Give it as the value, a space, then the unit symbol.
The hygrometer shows 55 %
